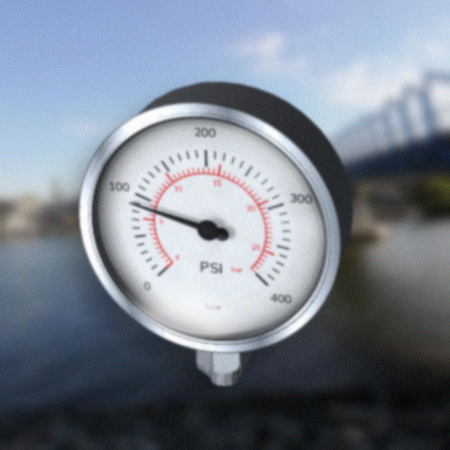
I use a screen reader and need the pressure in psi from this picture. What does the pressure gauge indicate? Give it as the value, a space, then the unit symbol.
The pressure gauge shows 90 psi
